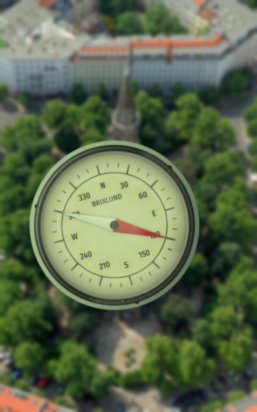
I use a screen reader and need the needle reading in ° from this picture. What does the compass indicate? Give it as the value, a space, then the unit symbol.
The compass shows 120 °
